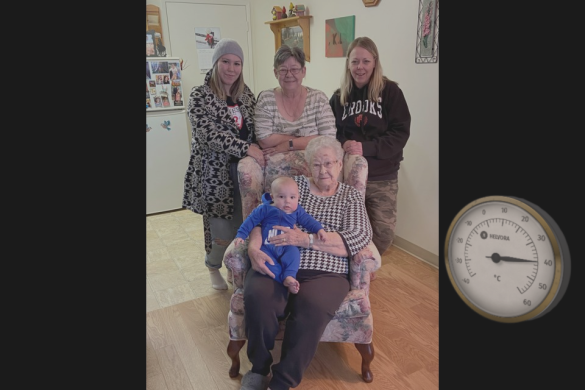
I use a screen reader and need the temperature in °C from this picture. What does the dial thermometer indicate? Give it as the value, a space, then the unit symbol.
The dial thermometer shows 40 °C
